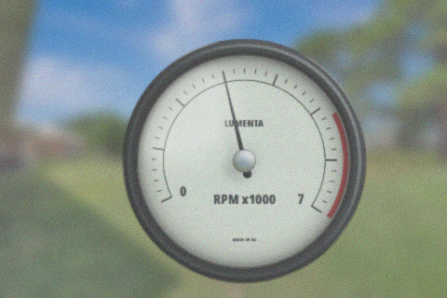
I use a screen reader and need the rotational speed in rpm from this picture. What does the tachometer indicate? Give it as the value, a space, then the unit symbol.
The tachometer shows 3000 rpm
